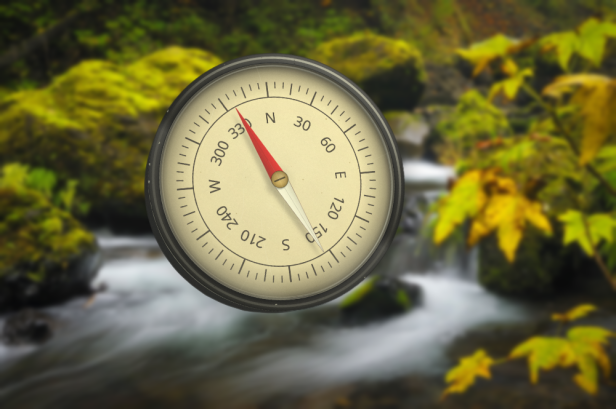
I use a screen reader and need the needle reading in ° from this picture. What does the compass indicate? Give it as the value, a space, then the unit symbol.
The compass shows 335 °
